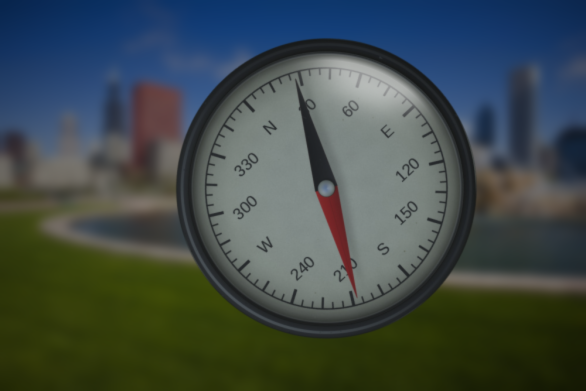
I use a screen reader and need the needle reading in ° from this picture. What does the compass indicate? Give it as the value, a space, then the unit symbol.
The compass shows 207.5 °
